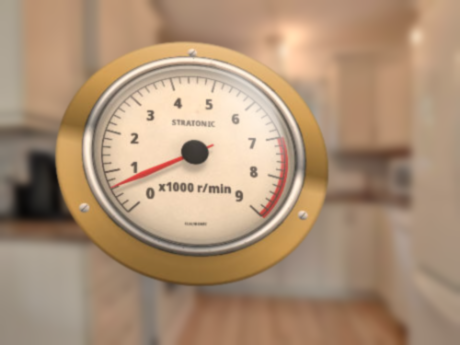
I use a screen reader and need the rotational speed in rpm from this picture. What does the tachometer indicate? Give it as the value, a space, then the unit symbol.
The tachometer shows 600 rpm
